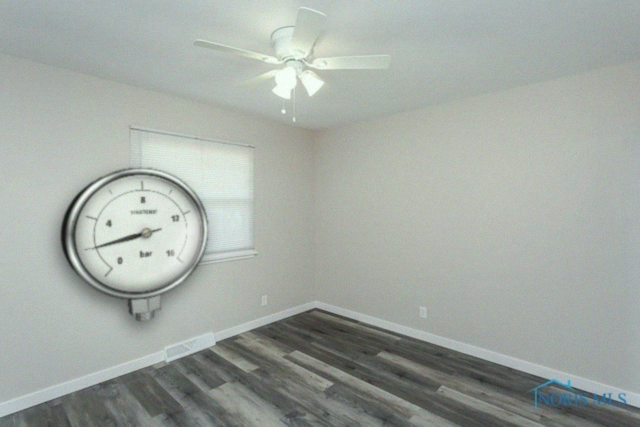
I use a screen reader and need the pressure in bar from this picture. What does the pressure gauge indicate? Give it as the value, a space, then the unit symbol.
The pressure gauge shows 2 bar
